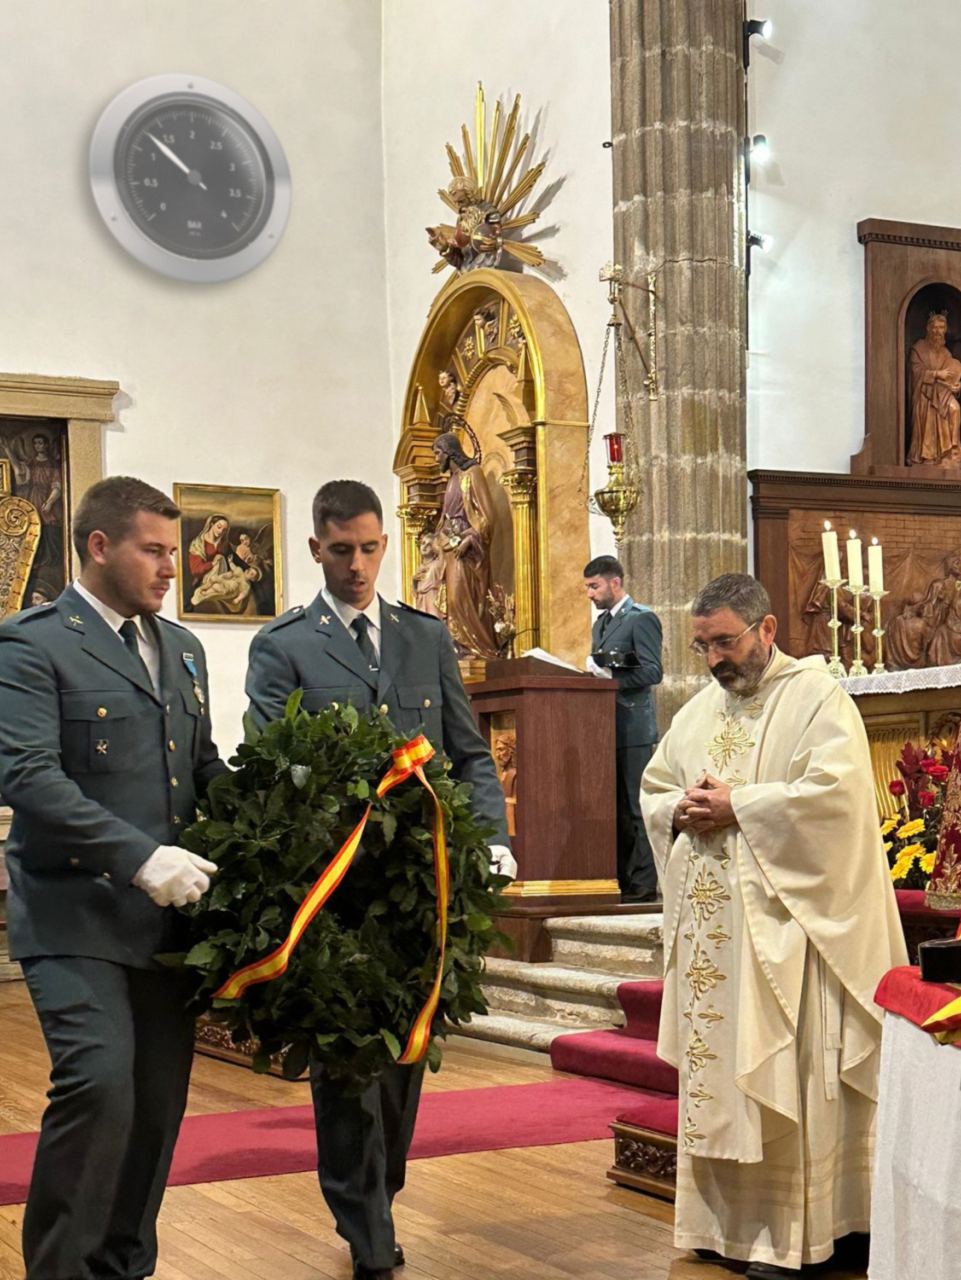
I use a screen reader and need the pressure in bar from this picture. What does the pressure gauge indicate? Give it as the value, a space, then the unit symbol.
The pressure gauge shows 1.25 bar
